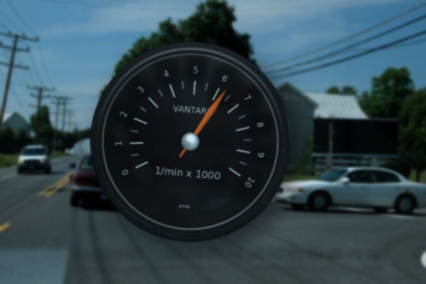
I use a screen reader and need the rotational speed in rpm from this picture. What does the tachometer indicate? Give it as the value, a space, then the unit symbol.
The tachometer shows 6250 rpm
